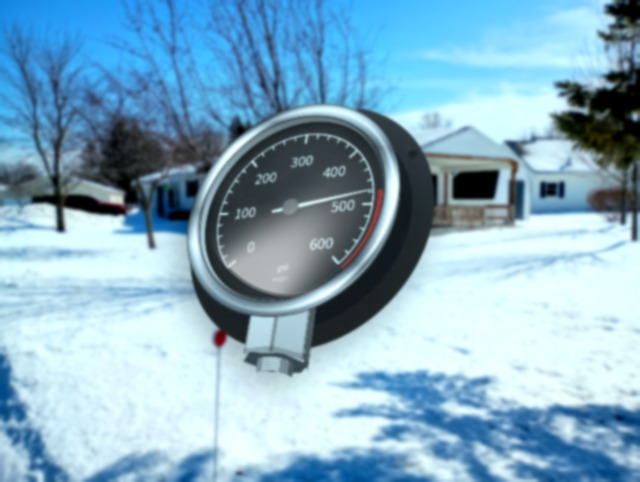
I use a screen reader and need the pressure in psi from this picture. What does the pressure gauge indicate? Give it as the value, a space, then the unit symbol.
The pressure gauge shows 480 psi
